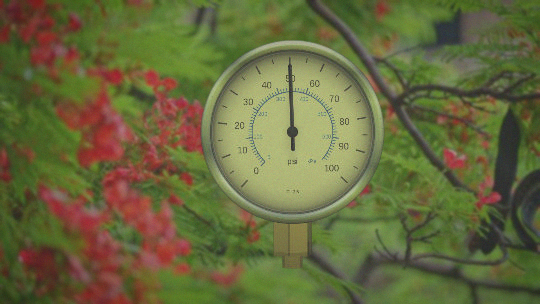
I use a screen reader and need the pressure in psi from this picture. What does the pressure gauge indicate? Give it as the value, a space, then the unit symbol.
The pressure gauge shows 50 psi
